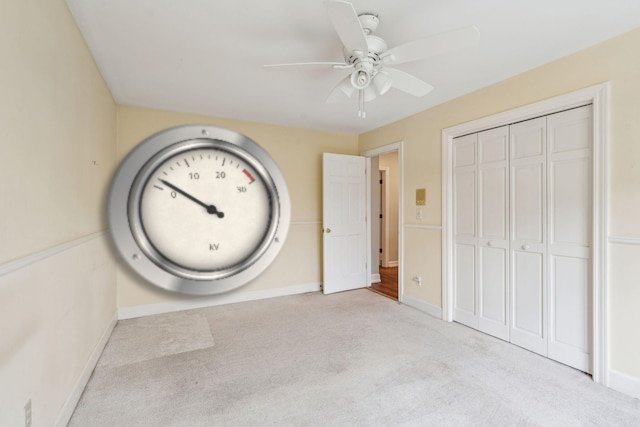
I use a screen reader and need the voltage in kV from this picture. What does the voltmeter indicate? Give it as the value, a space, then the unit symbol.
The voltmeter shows 2 kV
